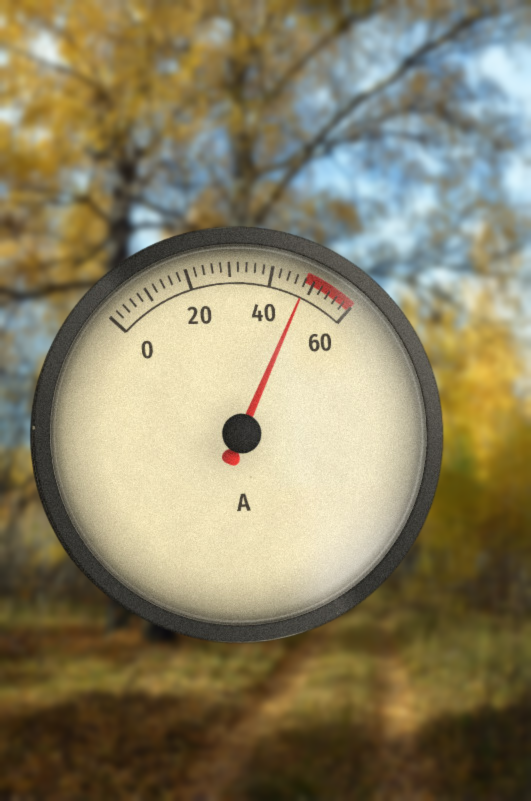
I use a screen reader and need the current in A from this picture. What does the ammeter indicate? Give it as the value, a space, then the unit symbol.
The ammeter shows 48 A
